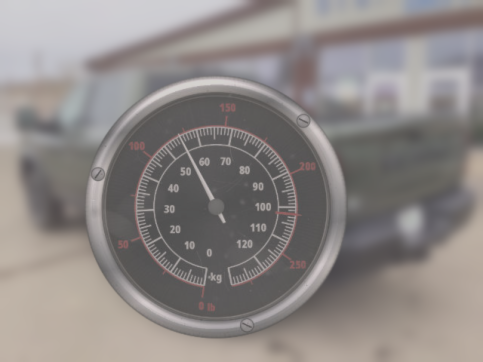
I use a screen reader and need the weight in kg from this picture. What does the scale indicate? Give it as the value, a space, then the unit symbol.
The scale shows 55 kg
